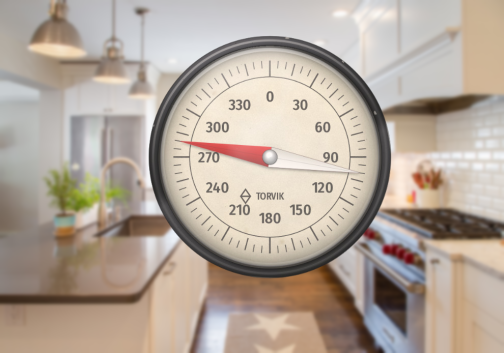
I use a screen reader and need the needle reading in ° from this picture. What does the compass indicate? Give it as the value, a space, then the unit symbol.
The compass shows 280 °
